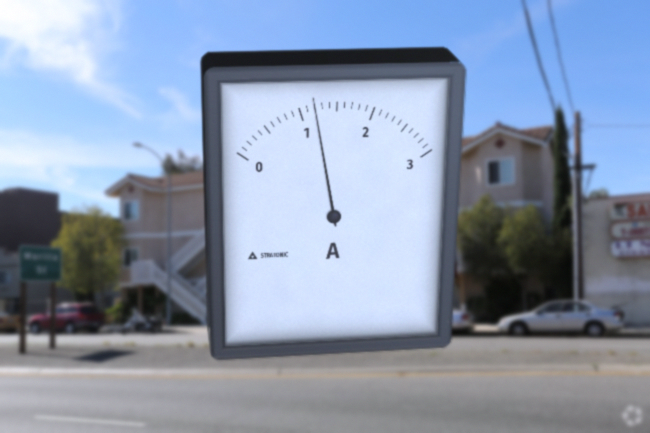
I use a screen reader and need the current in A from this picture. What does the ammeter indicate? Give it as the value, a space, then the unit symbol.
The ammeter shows 1.2 A
